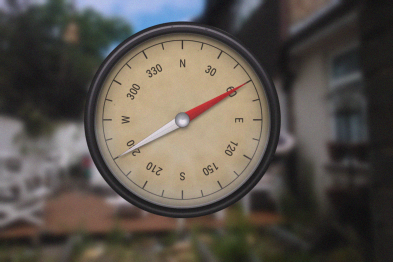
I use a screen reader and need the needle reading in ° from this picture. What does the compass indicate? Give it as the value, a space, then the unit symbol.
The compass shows 60 °
